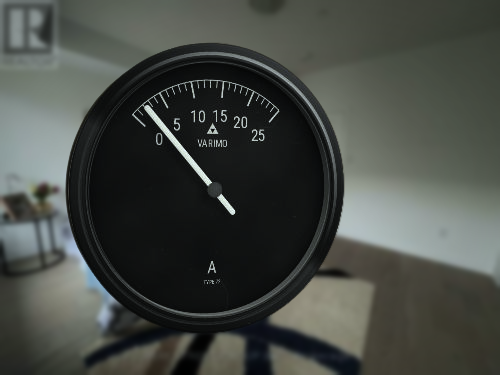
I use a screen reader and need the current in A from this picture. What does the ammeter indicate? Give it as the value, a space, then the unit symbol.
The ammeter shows 2 A
